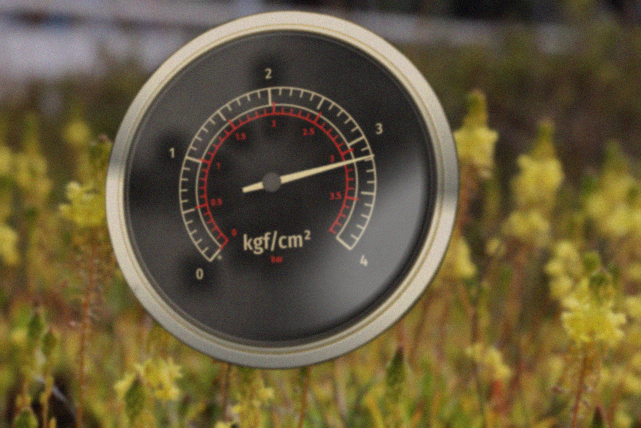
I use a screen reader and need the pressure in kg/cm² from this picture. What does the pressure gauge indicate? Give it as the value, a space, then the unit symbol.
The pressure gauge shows 3.2 kg/cm²
